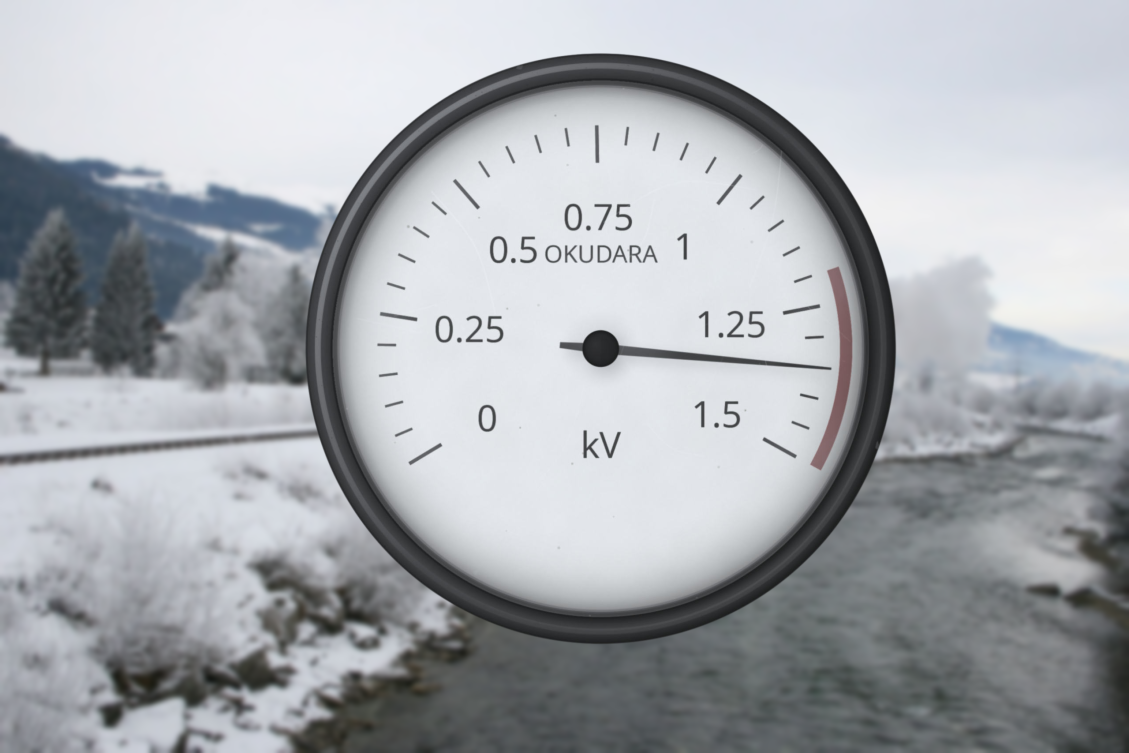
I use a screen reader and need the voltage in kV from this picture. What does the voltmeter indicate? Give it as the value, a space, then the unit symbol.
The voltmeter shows 1.35 kV
